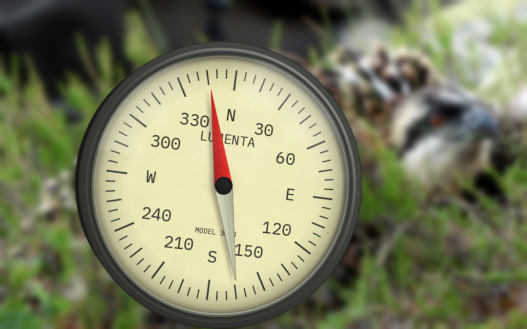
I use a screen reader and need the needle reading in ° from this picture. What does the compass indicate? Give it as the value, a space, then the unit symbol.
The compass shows 345 °
